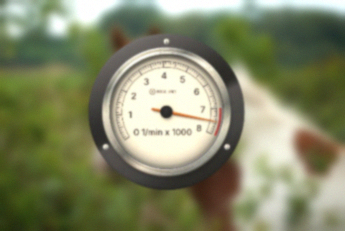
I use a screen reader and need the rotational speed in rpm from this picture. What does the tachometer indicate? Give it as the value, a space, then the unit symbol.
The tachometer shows 7500 rpm
